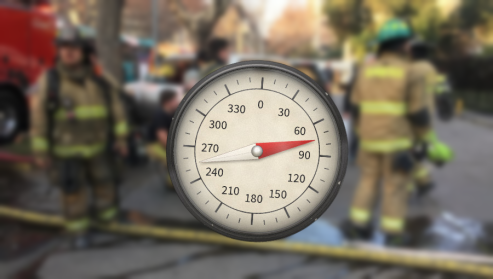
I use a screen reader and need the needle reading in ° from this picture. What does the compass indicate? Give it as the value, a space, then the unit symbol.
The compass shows 75 °
